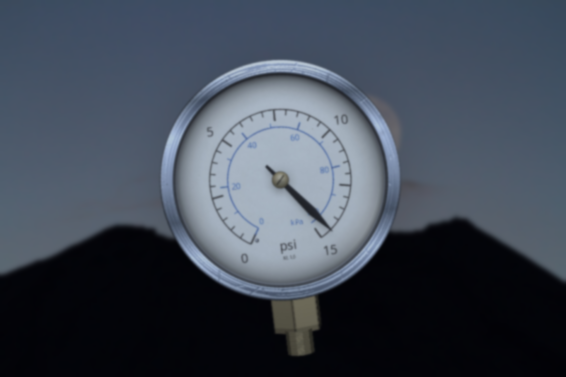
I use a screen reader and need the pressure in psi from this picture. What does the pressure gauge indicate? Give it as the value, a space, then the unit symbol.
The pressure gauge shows 14.5 psi
